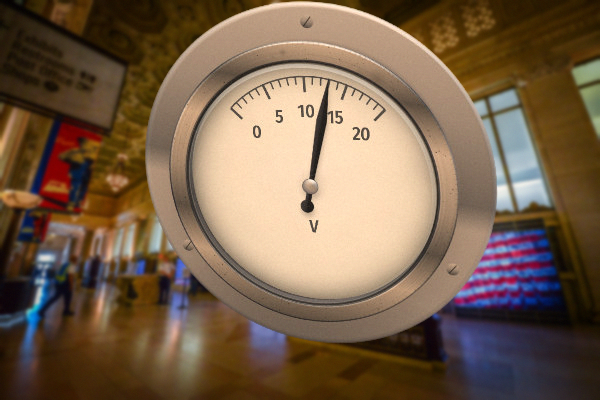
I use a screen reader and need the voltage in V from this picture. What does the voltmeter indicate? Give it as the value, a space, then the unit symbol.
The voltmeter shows 13 V
